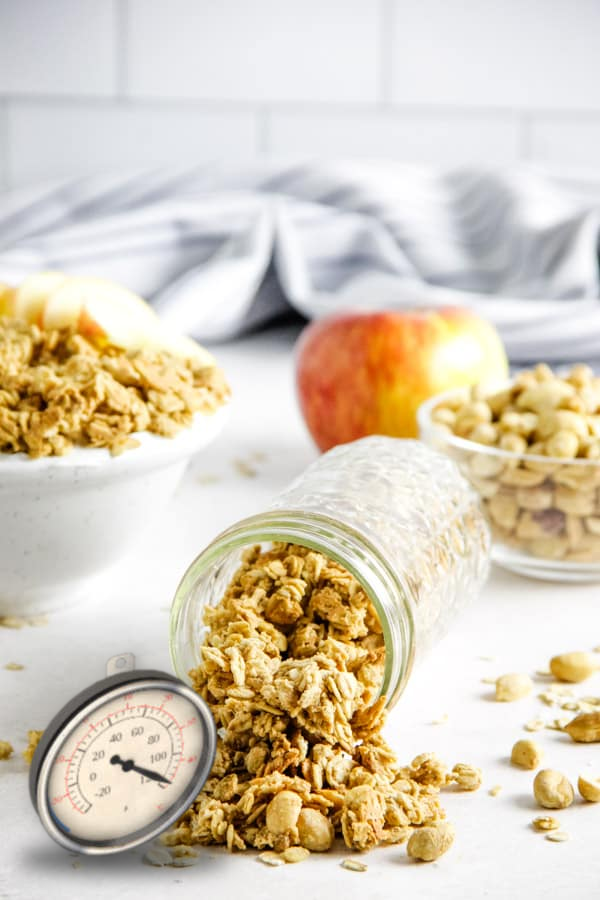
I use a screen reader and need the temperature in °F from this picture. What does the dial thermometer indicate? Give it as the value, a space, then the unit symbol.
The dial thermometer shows 116 °F
